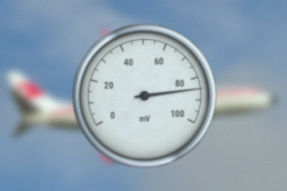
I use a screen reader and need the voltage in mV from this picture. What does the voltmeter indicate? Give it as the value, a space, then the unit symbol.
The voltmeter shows 85 mV
